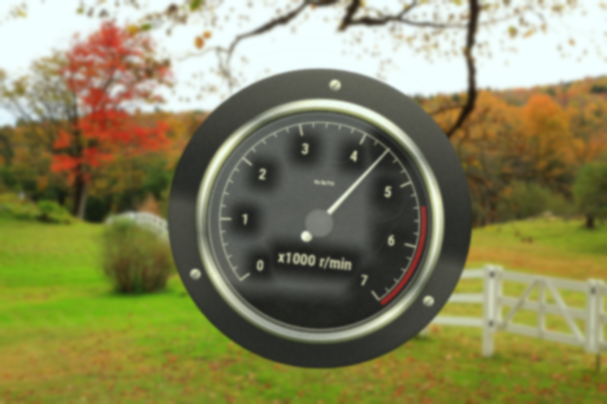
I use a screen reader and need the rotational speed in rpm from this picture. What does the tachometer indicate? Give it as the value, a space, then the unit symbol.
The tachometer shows 4400 rpm
